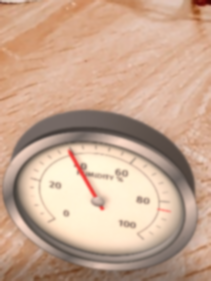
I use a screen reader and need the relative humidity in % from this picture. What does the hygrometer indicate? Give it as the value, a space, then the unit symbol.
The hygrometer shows 40 %
